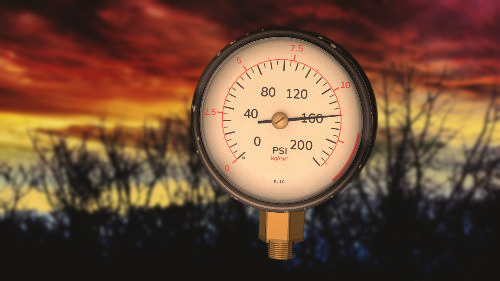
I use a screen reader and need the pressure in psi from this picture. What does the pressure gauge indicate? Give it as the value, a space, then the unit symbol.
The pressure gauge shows 160 psi
